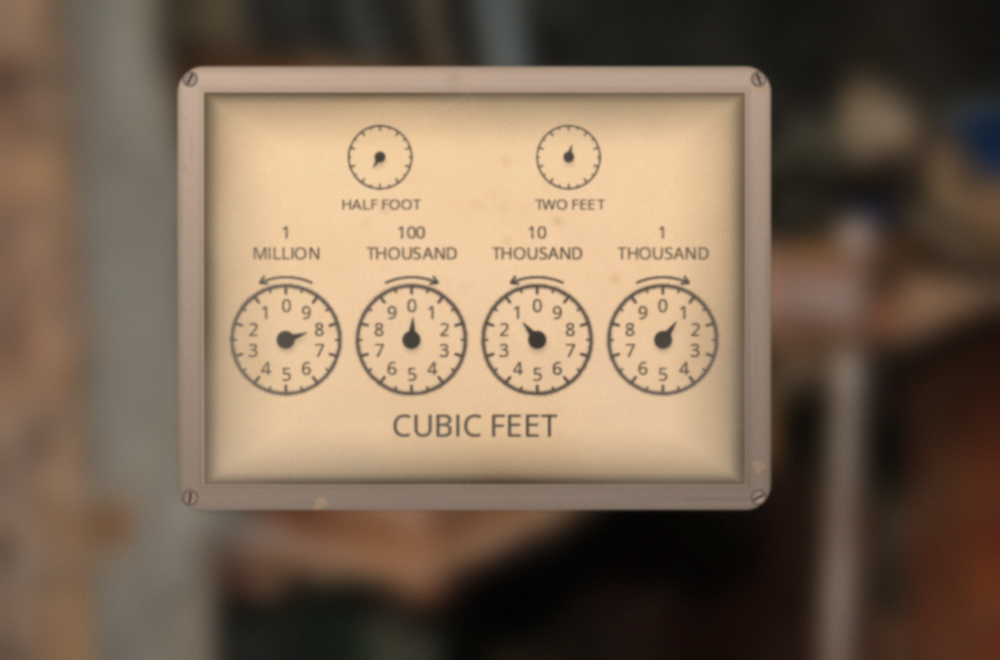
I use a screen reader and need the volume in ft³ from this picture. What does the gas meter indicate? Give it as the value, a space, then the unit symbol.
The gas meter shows 801100 ft³
